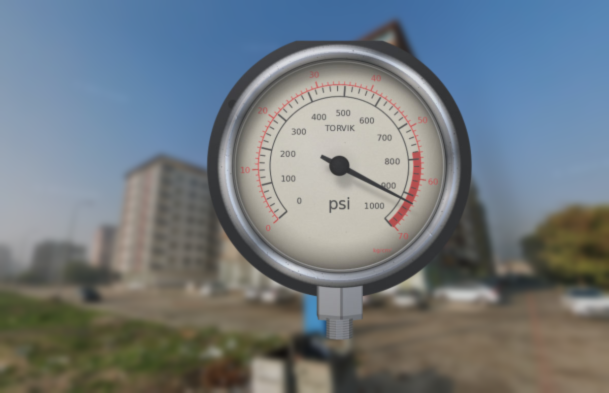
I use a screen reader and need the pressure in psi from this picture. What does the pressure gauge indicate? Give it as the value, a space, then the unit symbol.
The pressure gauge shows 920 psi
